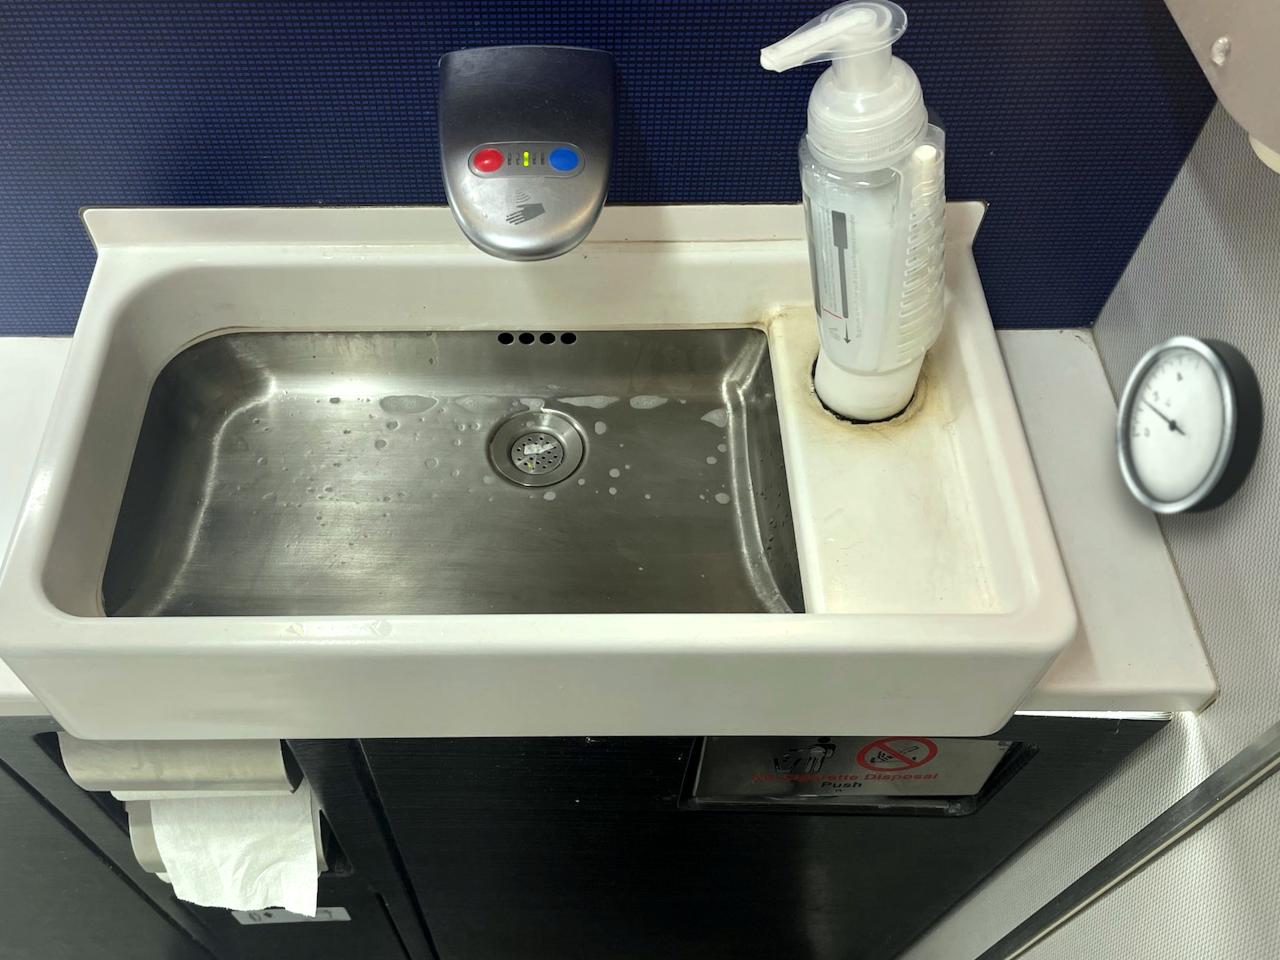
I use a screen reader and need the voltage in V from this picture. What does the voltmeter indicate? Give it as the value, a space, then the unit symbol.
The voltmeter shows 1.5 V
